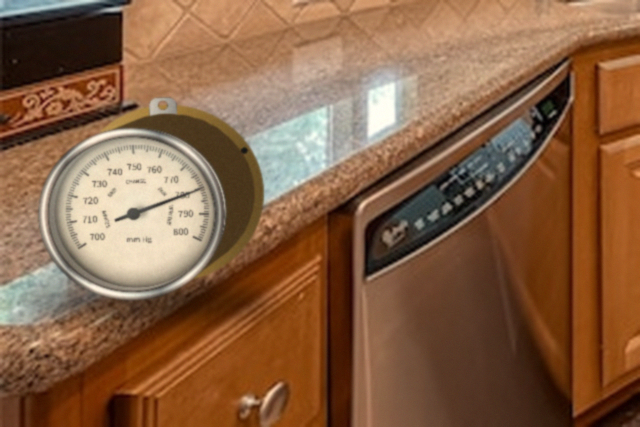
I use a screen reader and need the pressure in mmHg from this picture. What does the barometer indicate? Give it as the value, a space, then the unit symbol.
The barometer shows 780 mmHg
